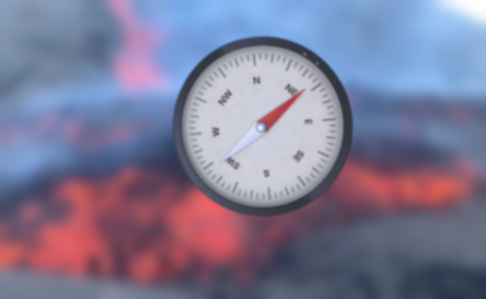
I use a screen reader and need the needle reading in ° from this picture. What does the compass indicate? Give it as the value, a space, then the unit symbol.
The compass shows 55 °
